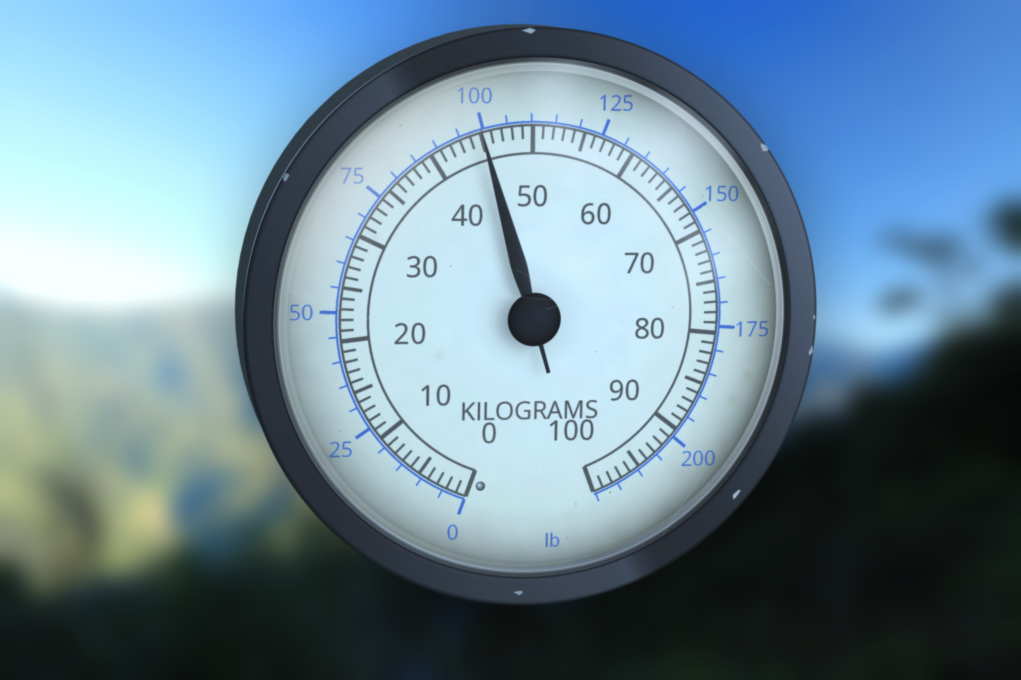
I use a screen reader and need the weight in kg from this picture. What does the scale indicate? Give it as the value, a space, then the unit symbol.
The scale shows 45 kg
